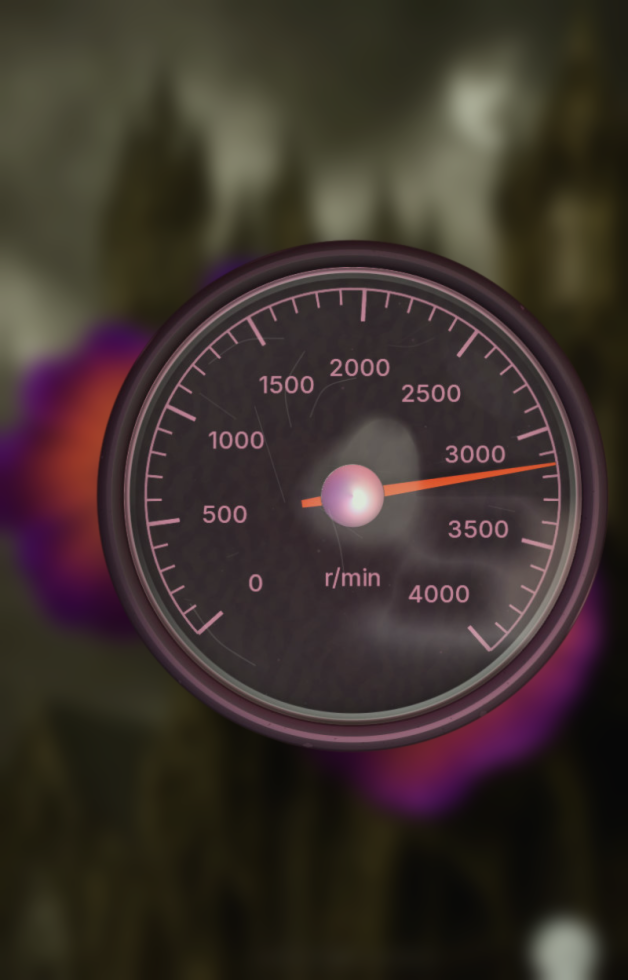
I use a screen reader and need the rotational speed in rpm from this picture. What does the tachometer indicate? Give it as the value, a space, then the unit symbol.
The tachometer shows 3150 rpm
